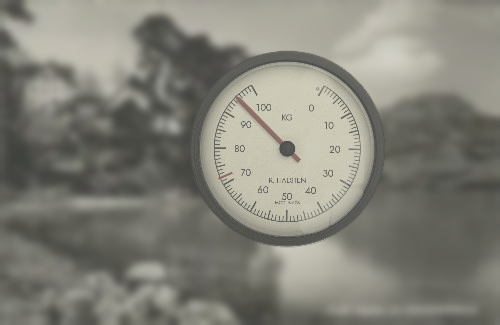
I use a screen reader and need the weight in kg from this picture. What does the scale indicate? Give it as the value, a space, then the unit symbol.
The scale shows 95 kg
